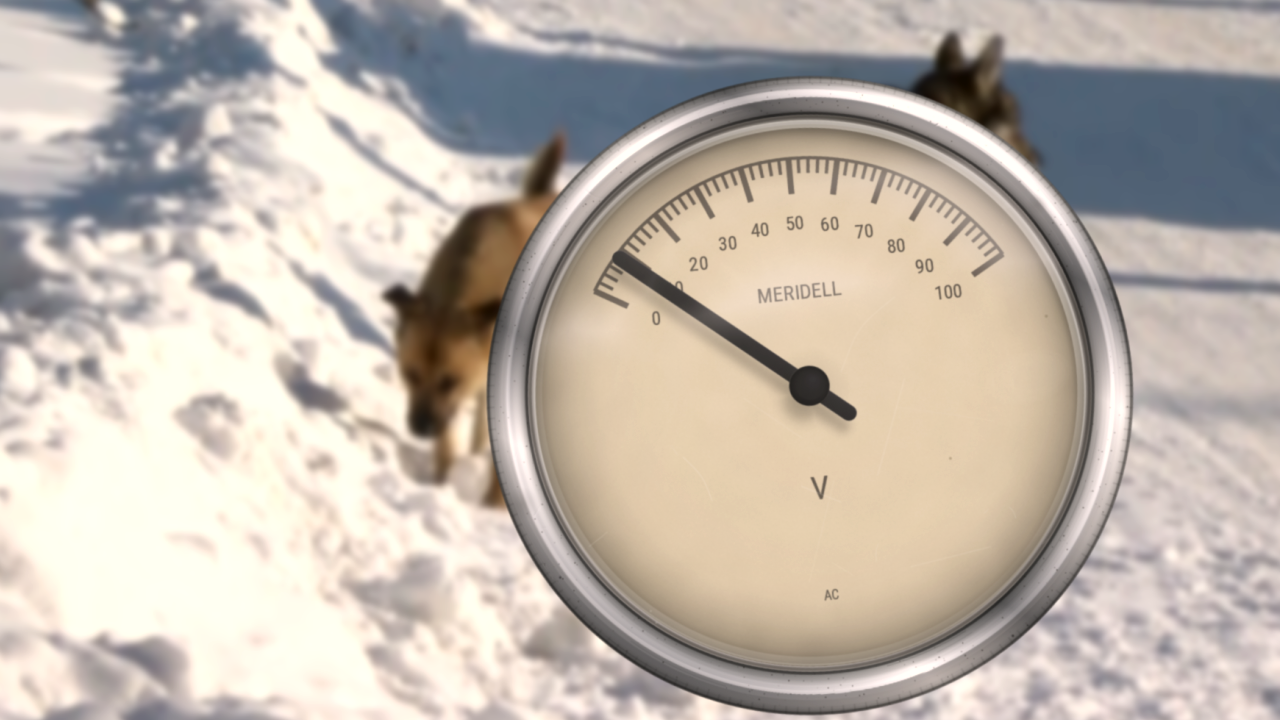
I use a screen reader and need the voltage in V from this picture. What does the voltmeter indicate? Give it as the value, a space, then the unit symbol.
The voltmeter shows 8 V
